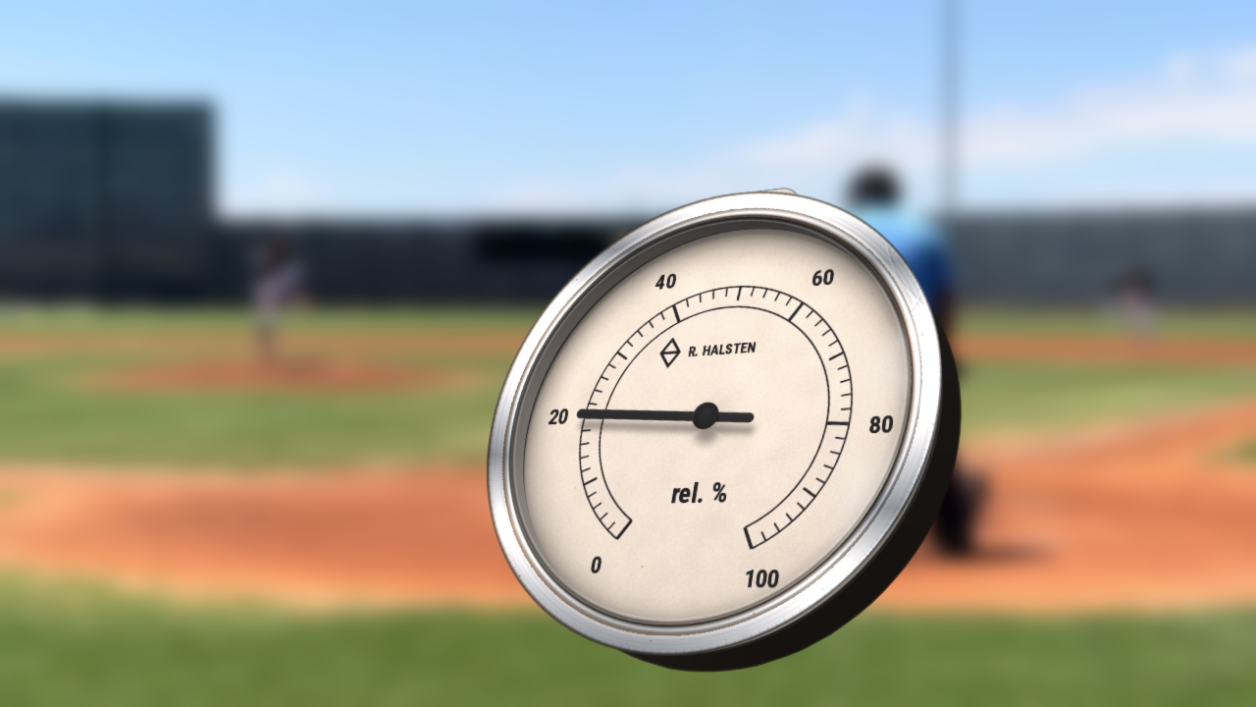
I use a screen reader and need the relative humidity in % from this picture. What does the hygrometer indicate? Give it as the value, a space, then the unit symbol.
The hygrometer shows 20 %
